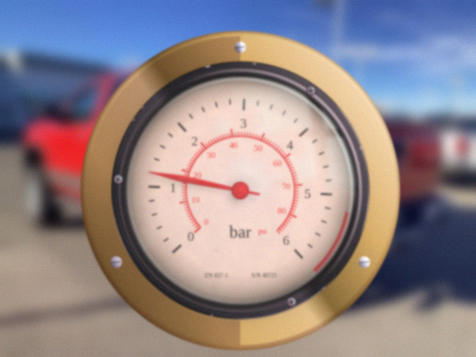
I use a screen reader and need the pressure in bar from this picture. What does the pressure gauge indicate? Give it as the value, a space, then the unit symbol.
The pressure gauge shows 1.2 bar
